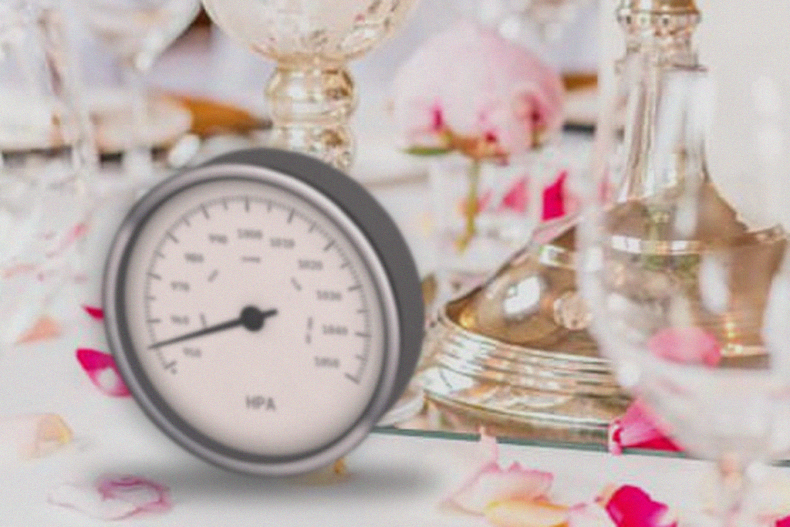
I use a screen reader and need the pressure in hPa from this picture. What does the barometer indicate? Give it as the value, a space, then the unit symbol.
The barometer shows 955 hPa
